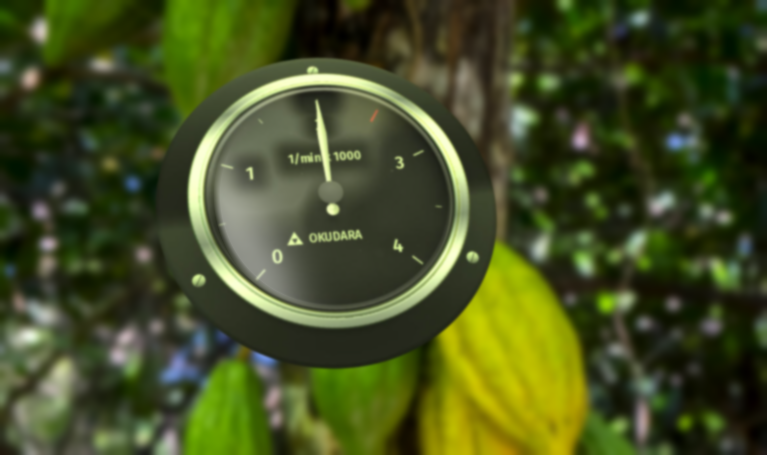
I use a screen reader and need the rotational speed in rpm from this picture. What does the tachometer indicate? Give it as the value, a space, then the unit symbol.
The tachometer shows 2000 rpm
